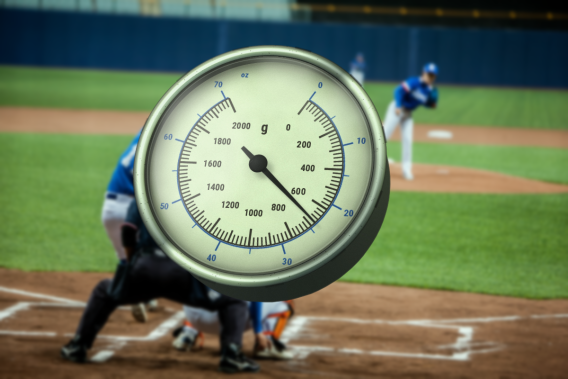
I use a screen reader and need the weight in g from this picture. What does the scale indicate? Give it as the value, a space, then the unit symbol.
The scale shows 680 g
